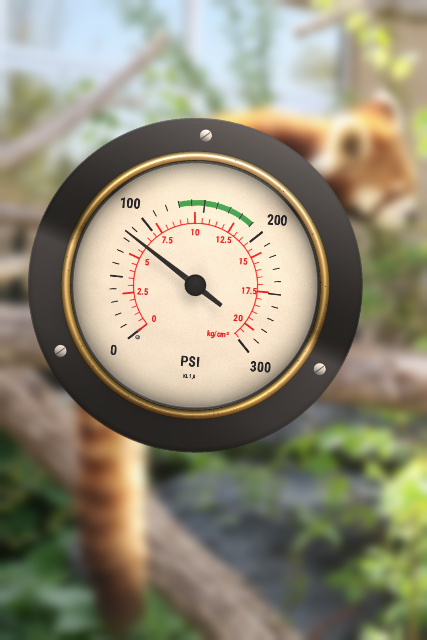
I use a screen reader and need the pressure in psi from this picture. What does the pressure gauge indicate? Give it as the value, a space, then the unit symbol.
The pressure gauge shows 85 psi
